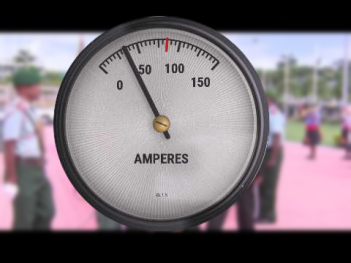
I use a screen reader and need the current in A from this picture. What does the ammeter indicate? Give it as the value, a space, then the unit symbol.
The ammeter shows 35 A
